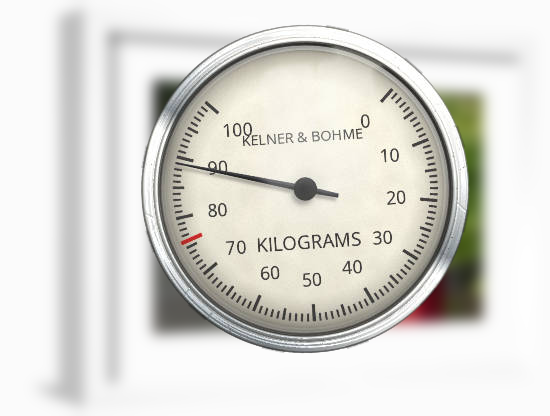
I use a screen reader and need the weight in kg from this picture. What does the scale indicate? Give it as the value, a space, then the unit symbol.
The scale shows 89 kg
